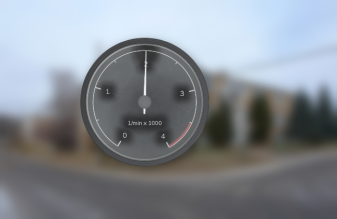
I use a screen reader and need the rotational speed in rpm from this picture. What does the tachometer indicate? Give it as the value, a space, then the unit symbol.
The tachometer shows 2000 rpm
